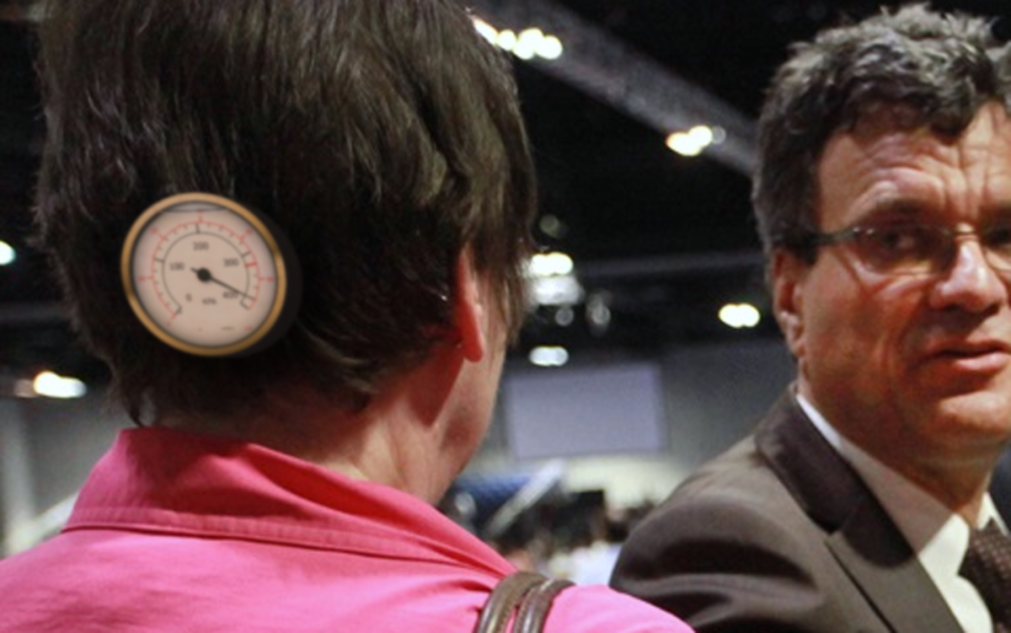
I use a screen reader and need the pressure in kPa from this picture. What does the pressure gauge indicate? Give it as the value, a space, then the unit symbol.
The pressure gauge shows 380 kPa
